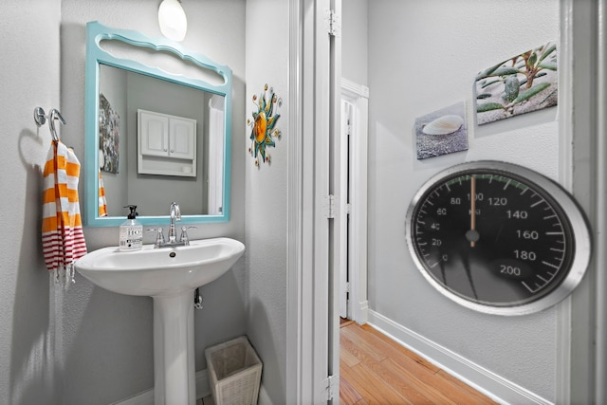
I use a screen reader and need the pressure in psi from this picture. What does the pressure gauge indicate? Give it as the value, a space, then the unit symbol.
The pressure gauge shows 100 psi
